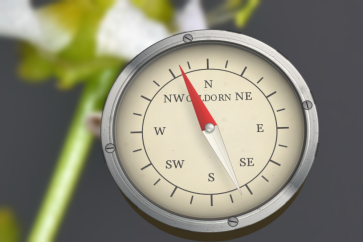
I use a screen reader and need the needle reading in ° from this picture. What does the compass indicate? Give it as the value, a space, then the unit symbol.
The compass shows 337.5 °
